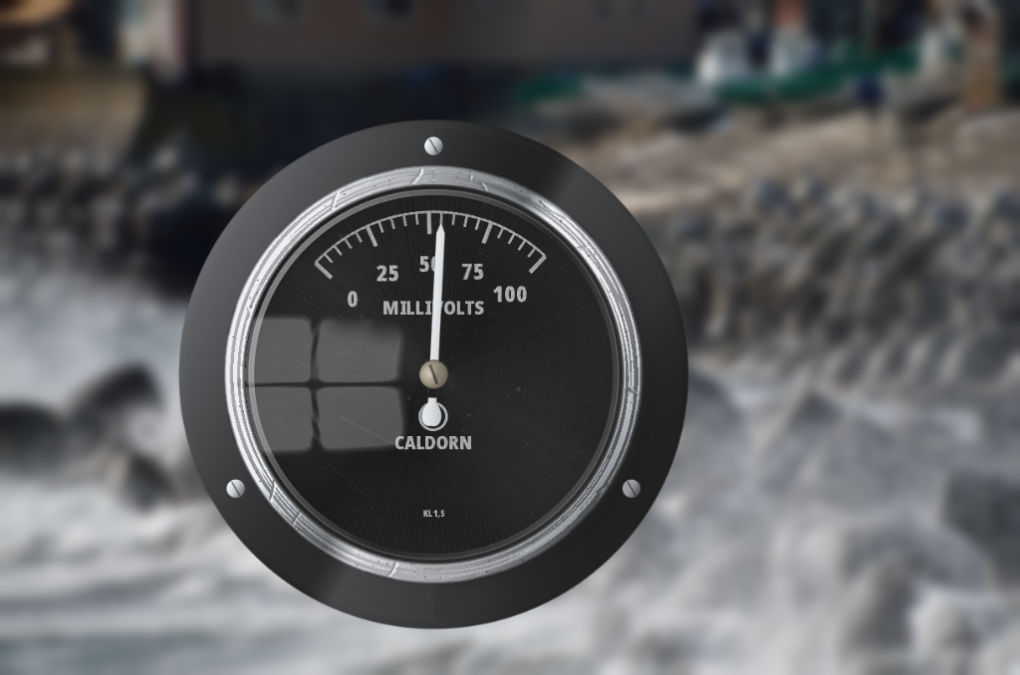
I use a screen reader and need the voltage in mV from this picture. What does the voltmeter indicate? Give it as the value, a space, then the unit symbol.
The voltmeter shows 55 mV
